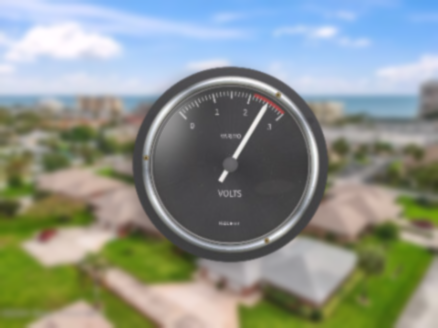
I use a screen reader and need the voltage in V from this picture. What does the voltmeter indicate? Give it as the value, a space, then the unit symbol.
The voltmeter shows 2.5 V
